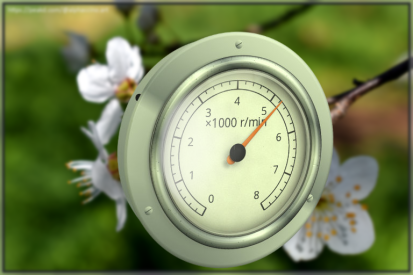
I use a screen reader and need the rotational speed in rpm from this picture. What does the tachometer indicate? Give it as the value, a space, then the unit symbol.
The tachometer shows 5200 rpm
